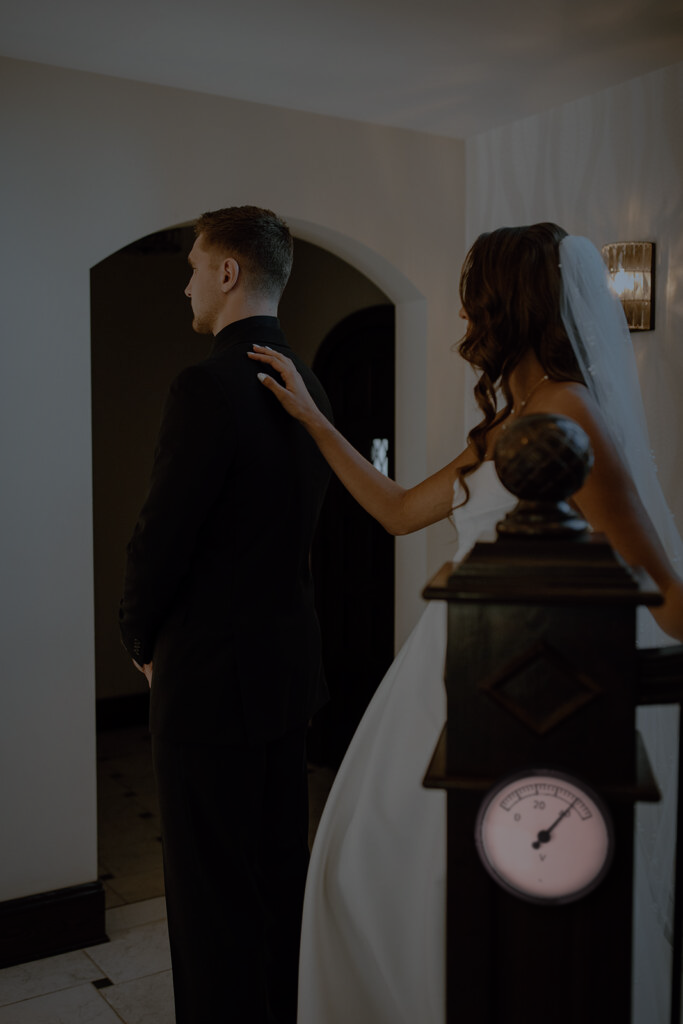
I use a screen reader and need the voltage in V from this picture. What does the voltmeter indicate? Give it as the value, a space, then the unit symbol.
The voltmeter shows 40 V
